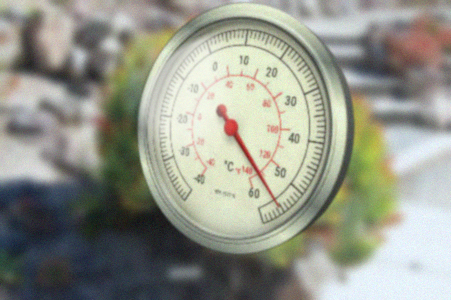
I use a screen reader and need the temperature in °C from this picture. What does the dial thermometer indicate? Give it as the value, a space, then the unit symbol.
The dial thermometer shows 55 °C
